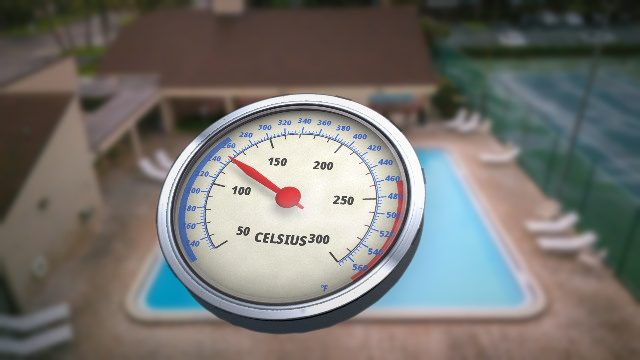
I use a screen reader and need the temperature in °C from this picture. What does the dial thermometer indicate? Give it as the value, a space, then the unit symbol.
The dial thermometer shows 120 °C
